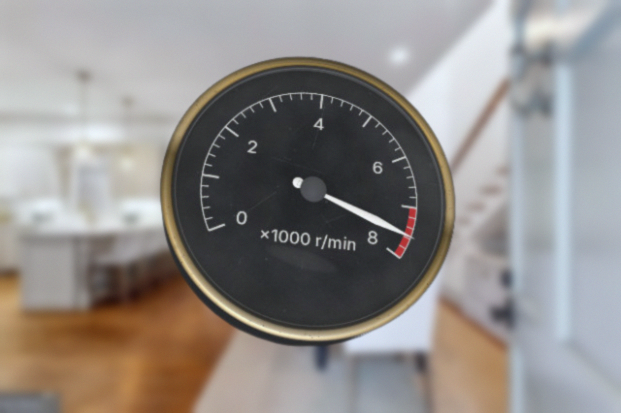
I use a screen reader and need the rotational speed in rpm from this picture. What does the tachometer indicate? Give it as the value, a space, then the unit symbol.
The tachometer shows 7600 rpm
